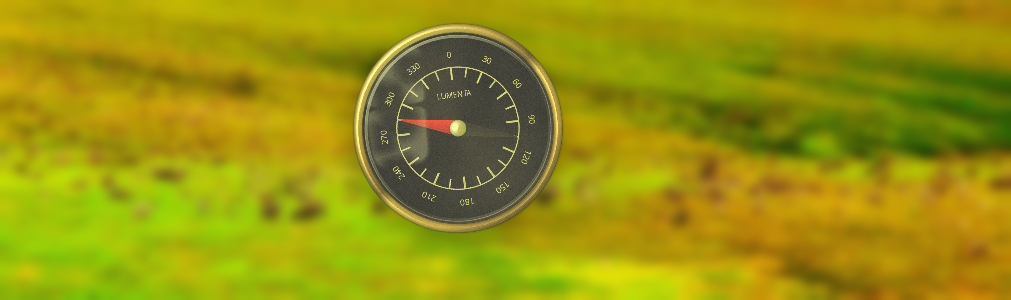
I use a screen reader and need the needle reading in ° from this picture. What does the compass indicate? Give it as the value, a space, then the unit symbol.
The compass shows 285 °
